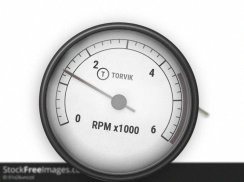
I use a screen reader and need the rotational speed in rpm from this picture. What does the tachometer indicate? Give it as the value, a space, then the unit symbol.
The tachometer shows 1300 rpm
